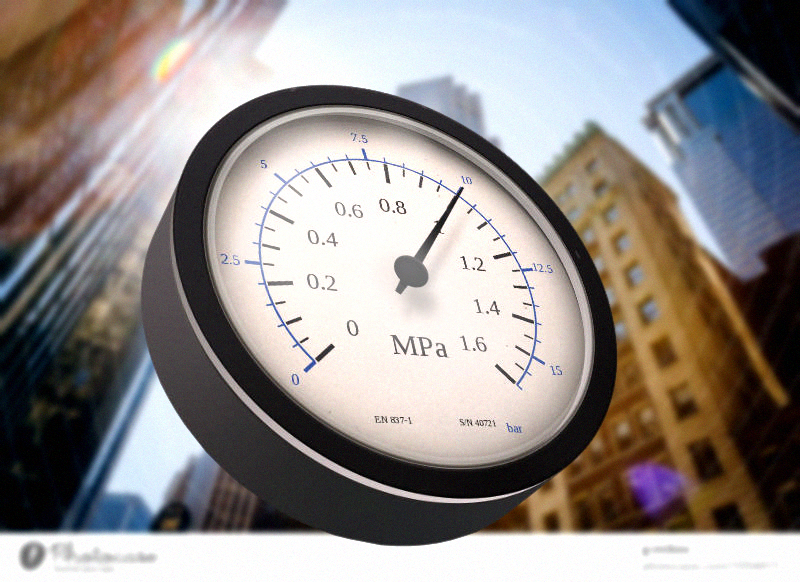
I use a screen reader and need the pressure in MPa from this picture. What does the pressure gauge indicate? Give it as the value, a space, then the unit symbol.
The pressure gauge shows 1 MPa
